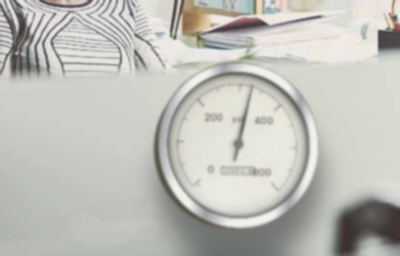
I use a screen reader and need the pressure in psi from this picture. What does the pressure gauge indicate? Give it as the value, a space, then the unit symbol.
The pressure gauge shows 325 psi
